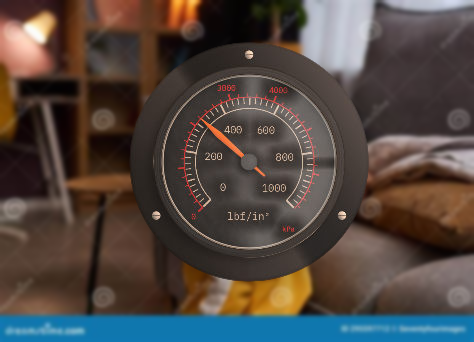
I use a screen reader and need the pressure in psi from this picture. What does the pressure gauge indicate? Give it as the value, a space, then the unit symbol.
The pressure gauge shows 320 psi
